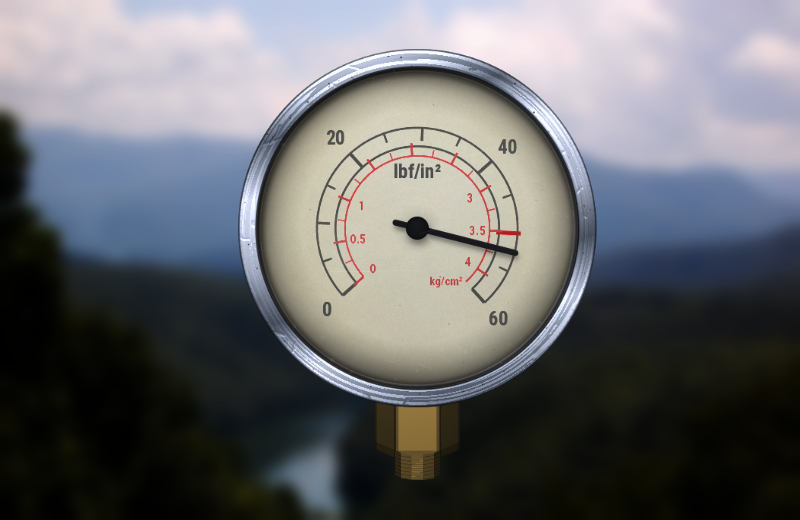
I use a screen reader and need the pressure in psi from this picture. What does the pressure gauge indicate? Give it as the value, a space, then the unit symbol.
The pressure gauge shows 52.5 psi
